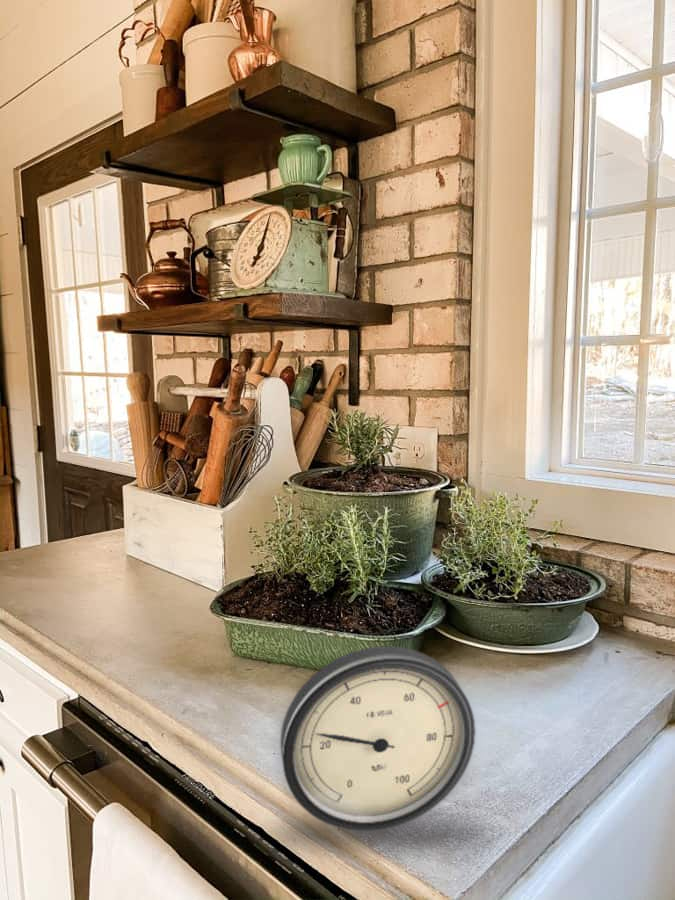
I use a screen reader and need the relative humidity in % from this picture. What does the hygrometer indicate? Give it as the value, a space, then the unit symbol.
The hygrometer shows 25 %
